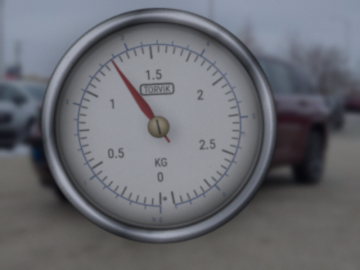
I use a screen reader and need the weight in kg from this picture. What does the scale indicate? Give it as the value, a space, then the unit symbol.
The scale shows 1.25 kg
